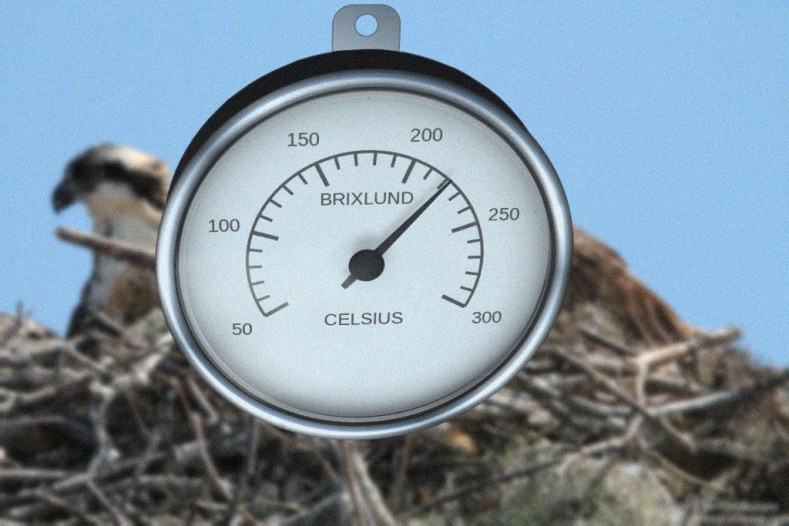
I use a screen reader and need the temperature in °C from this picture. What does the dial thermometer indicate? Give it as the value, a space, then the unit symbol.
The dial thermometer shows 220 °C
